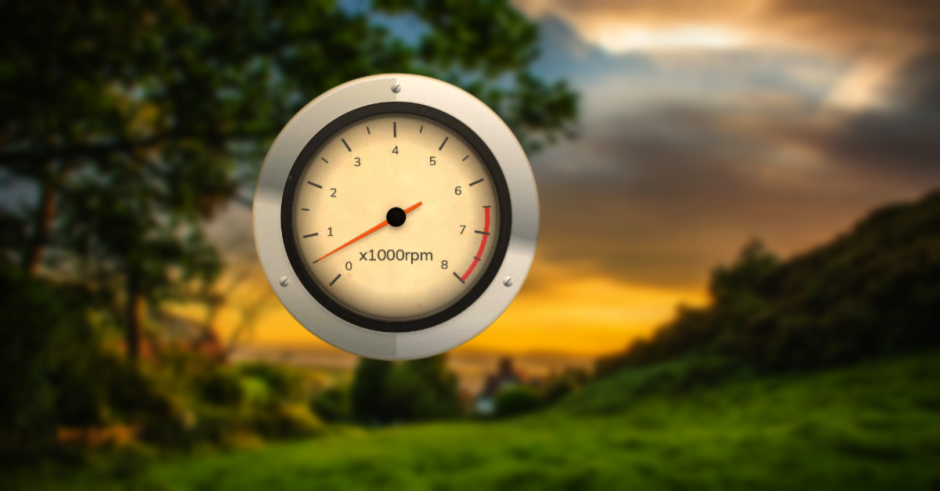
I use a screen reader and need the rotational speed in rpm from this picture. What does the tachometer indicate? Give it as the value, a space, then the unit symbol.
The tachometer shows 500 rpm
